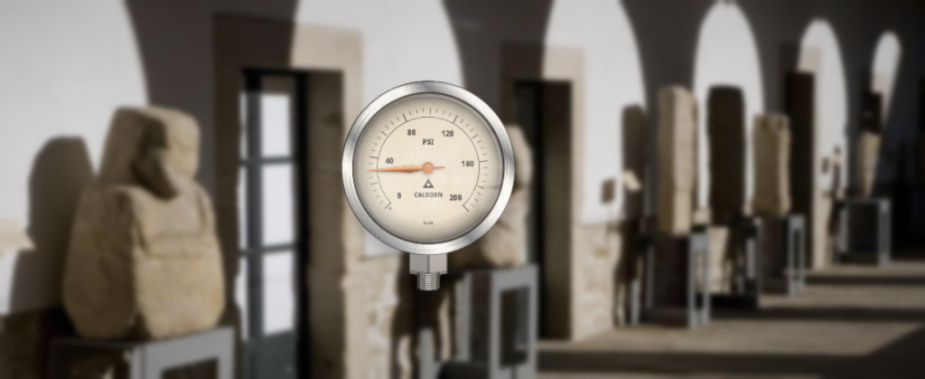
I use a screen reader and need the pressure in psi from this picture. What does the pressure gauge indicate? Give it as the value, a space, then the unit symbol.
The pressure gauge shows 30 psi
